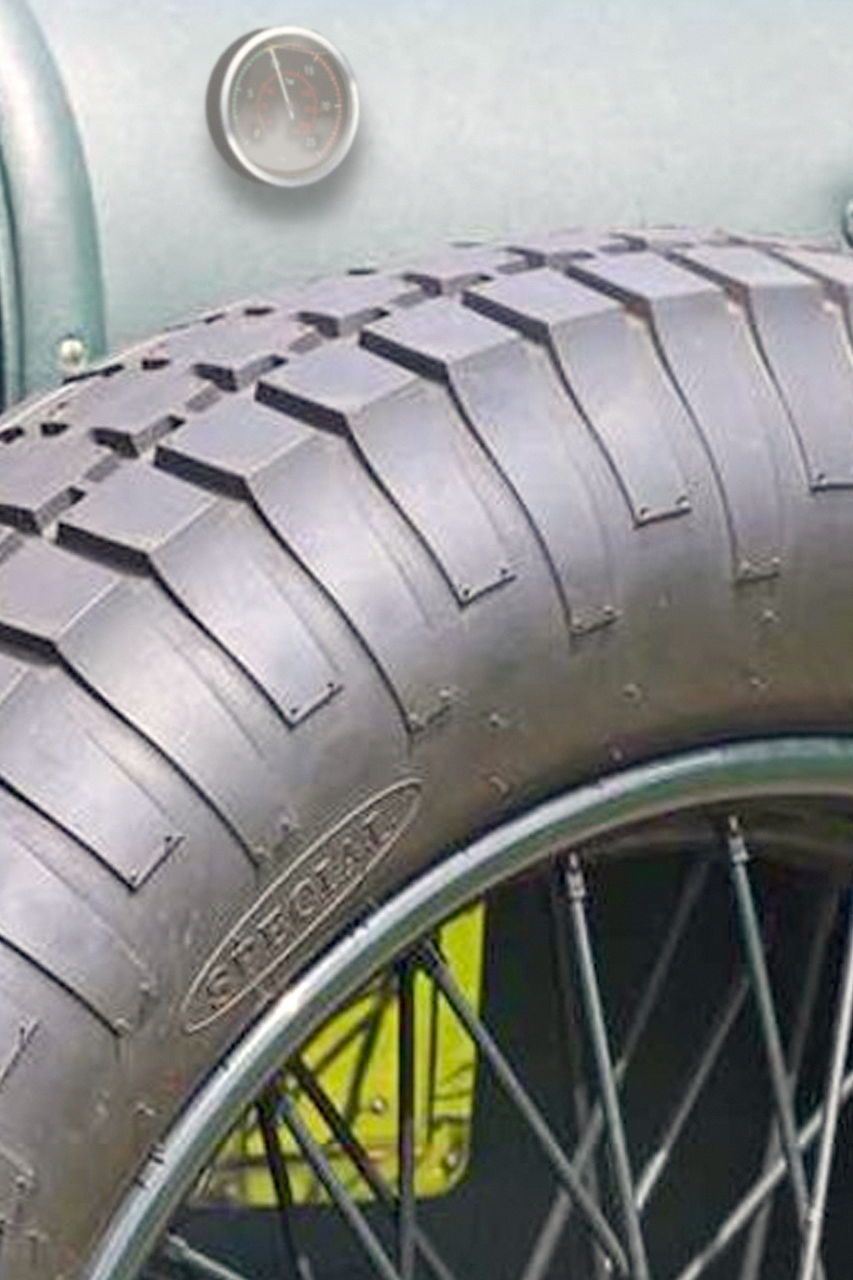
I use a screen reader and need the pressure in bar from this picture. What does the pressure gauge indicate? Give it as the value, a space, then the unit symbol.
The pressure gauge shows 10 bar
